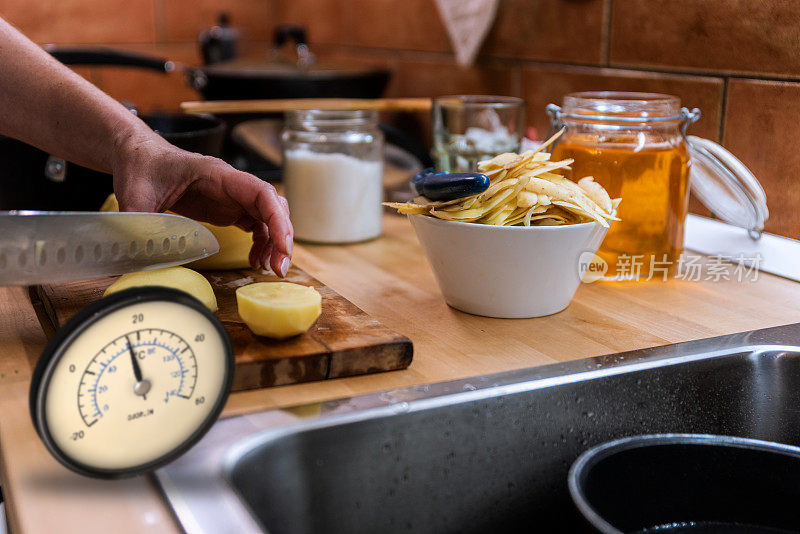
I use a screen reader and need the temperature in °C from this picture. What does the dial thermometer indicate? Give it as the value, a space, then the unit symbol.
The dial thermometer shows 16 °C
